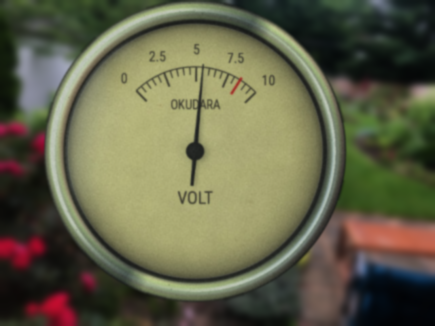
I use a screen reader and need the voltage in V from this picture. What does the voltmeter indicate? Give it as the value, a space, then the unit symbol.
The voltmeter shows 5.5 V
